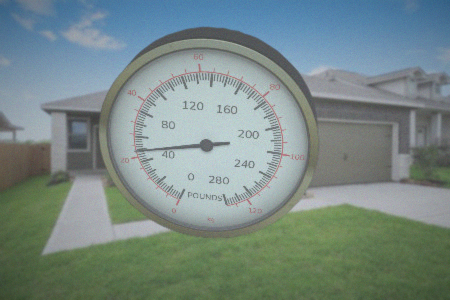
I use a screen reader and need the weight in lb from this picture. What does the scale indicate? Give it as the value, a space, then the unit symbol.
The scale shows 50 lb
